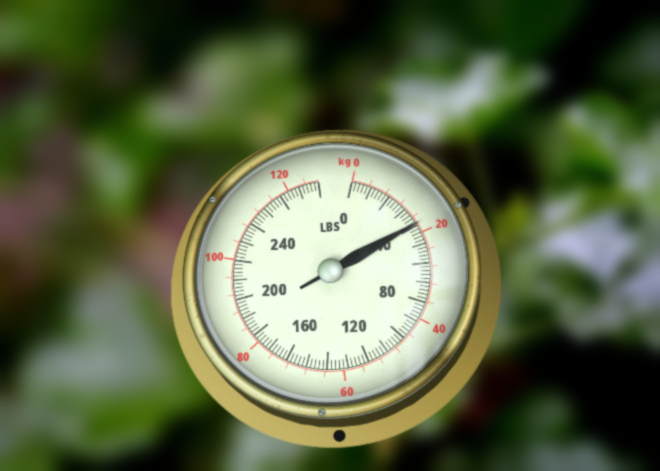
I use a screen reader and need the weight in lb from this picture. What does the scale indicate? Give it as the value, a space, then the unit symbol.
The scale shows 40 lb
